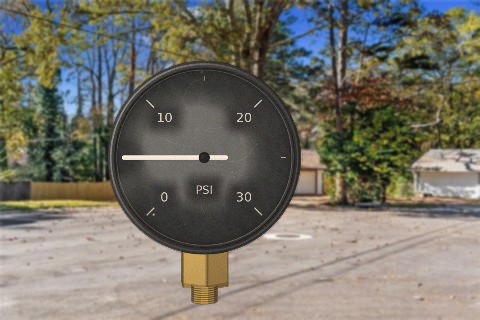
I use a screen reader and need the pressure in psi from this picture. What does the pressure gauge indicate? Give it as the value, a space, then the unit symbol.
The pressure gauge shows 5 psi
